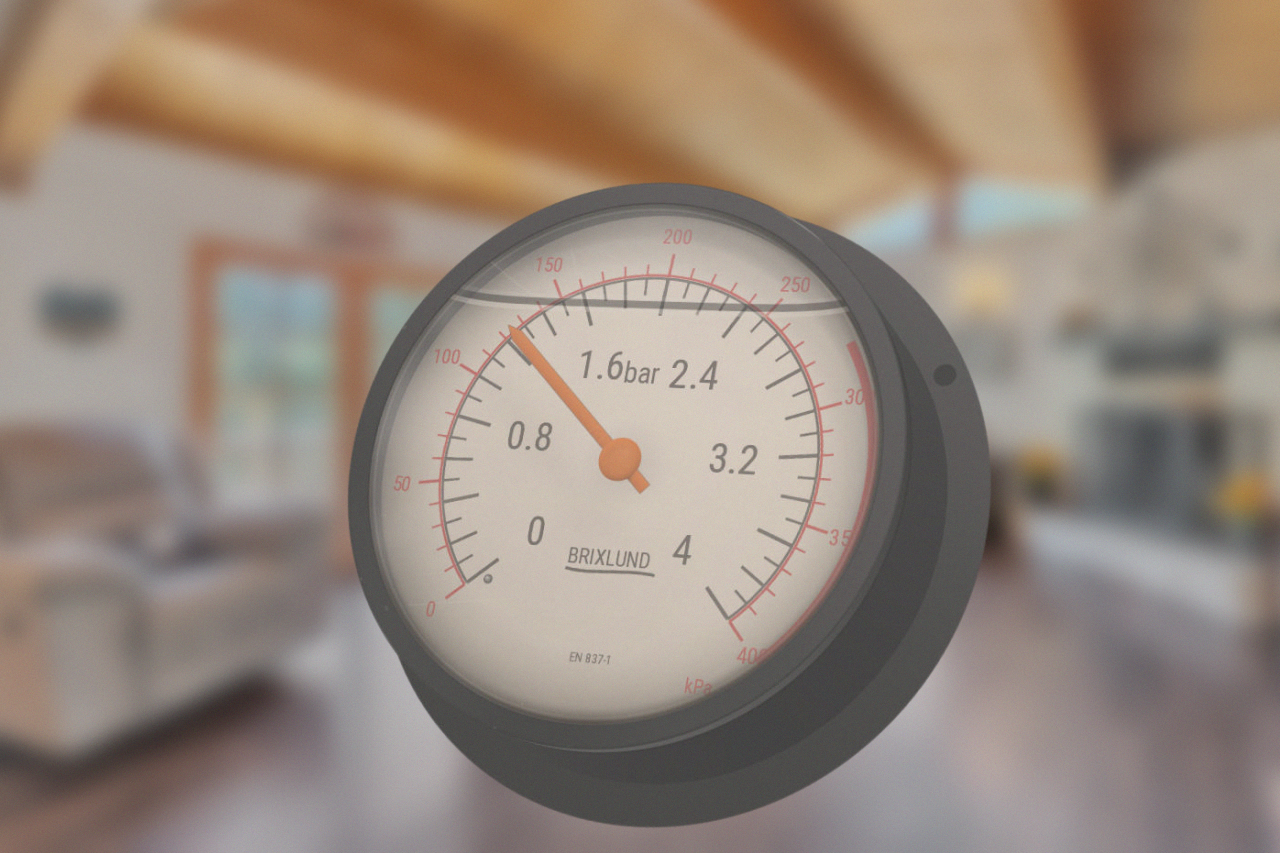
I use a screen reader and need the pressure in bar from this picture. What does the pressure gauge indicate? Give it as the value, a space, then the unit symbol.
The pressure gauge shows 1.25 bar
